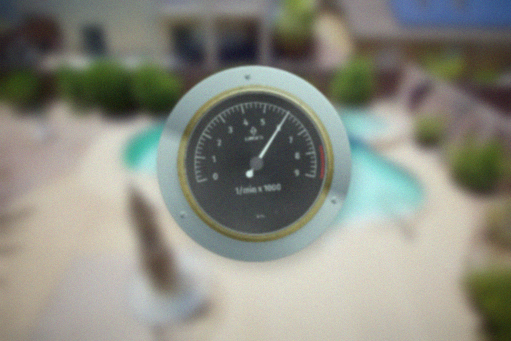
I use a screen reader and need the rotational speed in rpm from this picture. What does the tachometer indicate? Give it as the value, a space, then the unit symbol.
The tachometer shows 6000 rpm
